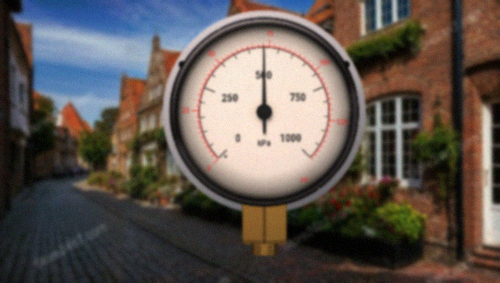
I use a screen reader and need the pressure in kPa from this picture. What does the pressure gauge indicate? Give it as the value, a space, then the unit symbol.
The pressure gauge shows 500 kPa
